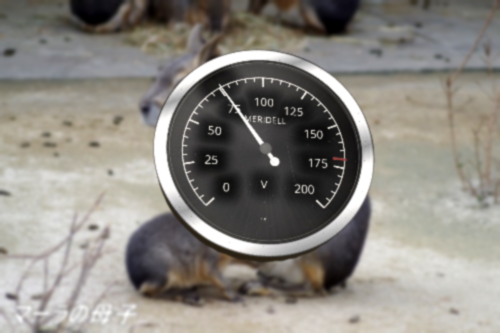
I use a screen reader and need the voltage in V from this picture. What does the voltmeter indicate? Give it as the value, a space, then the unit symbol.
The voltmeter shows 75 V
